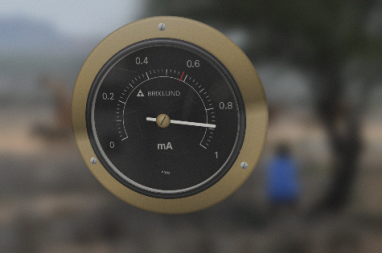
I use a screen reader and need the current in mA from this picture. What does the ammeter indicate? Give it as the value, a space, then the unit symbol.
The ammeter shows 0.88 mA
